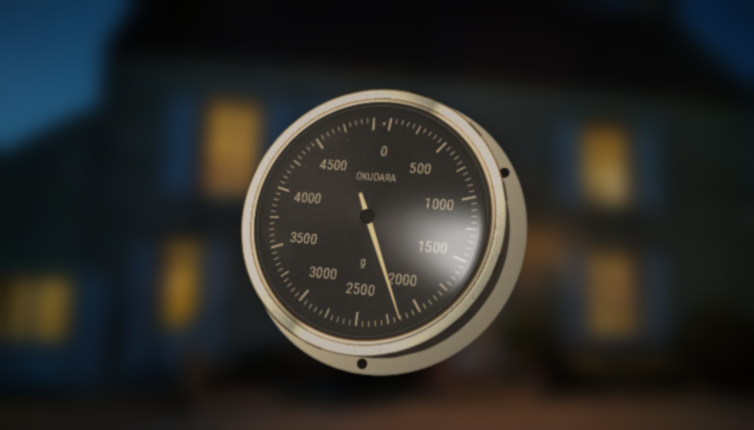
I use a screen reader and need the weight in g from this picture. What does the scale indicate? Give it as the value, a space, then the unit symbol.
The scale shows 2150 g
